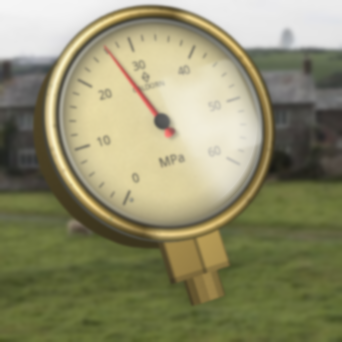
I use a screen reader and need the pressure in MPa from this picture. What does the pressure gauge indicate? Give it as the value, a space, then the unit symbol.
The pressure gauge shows 26 MPa
